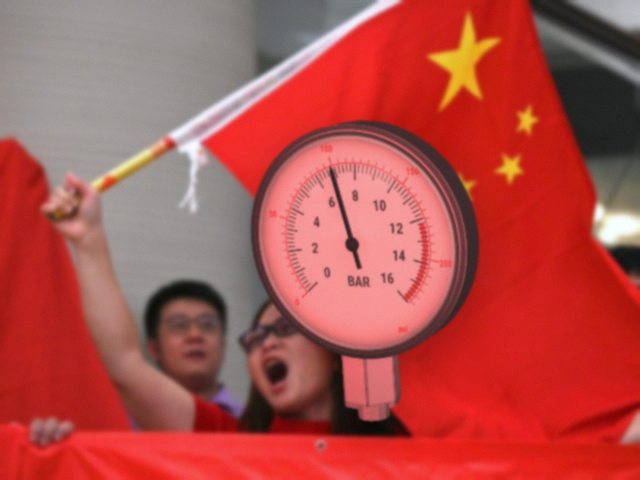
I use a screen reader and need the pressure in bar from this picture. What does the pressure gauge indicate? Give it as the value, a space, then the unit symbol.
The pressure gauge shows 7 bar
